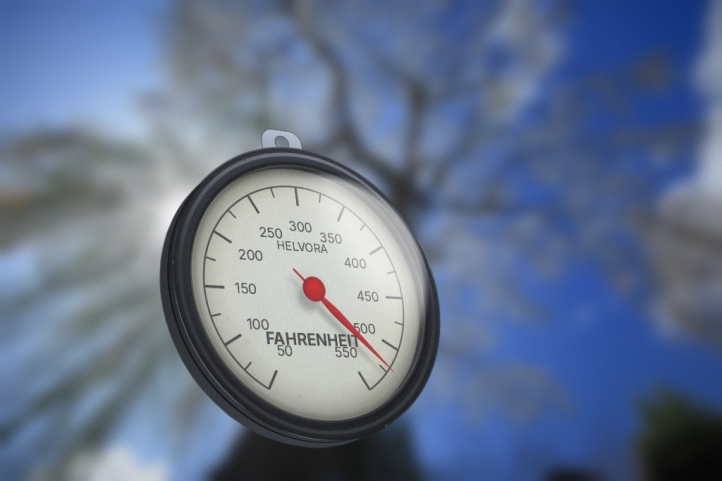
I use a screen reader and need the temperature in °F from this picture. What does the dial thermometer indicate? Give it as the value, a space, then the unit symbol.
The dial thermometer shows 525 °F
